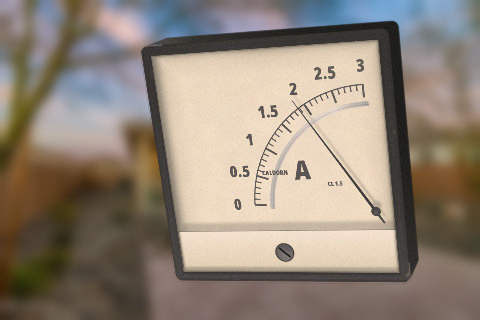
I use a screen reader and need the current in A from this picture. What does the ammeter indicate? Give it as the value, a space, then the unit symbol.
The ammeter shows 1.9 A
